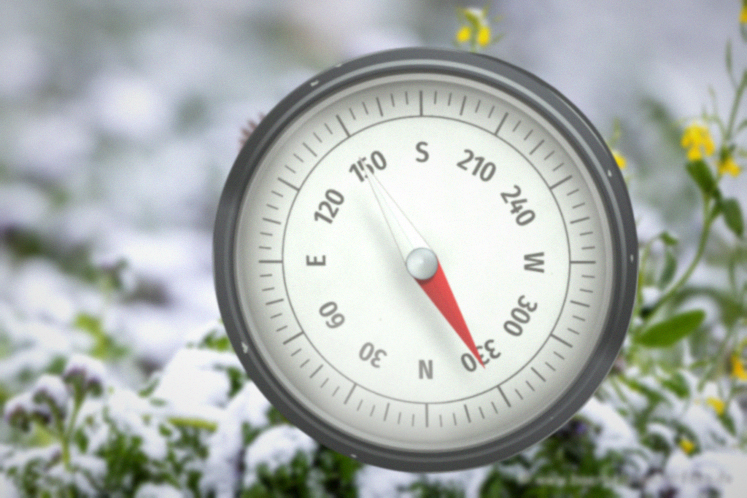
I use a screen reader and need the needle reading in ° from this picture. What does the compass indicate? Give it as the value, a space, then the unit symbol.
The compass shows 330 °
